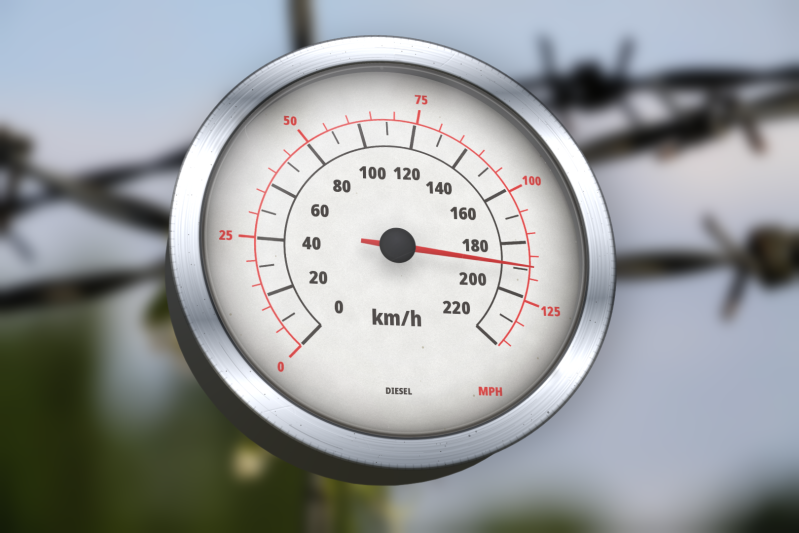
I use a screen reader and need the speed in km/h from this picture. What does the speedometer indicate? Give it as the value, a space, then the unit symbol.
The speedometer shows 190 km/h
